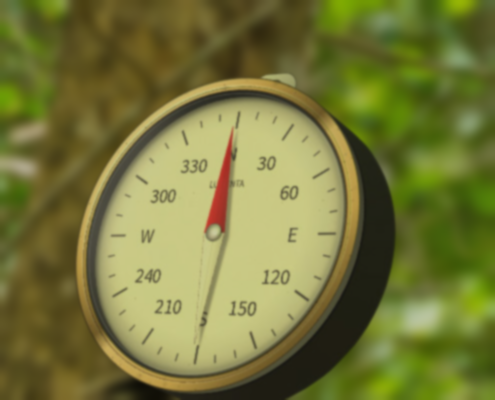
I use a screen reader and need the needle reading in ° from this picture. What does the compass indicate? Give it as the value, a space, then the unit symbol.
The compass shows 0 °
